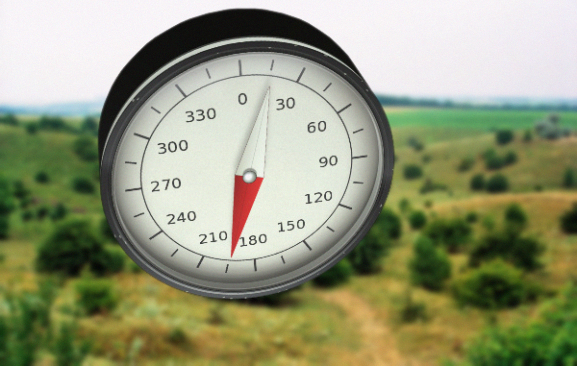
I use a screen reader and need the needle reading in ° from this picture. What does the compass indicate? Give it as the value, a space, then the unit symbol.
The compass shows 195 °
